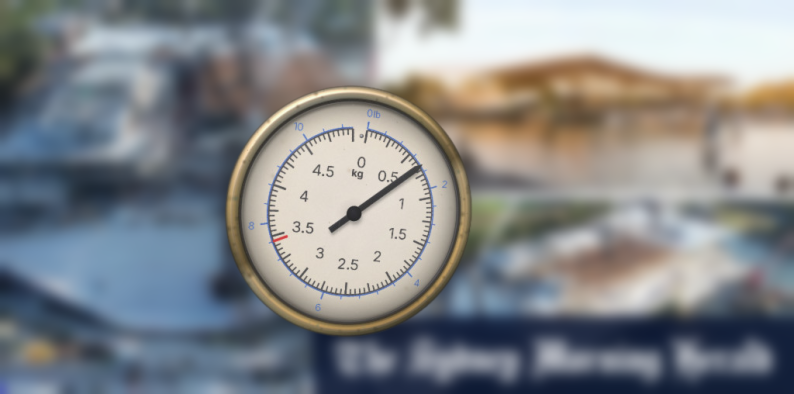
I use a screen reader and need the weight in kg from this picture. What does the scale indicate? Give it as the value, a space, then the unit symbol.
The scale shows 0.65 kg
